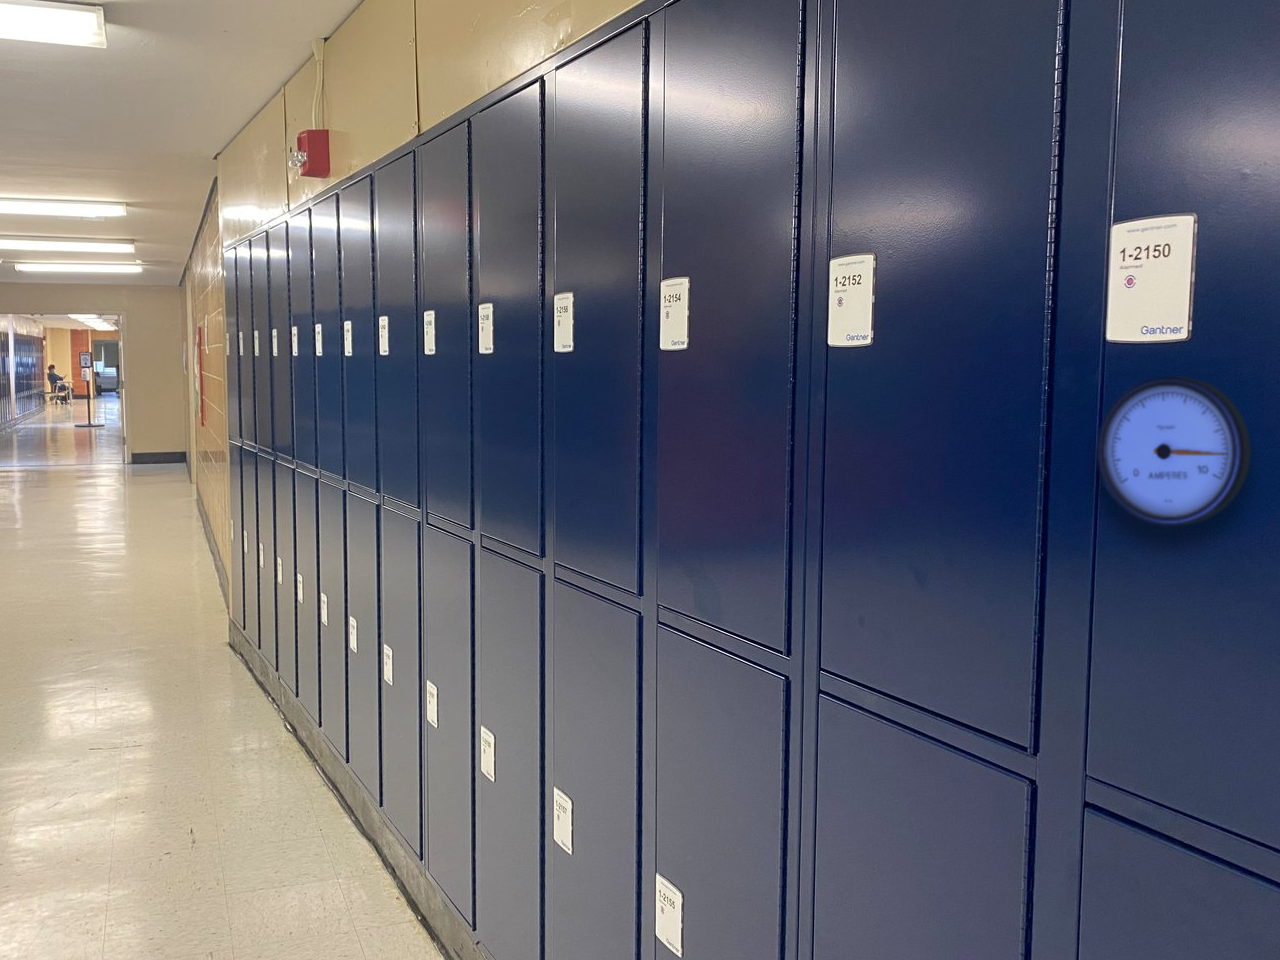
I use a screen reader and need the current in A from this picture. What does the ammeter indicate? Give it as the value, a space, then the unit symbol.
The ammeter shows 9 A
